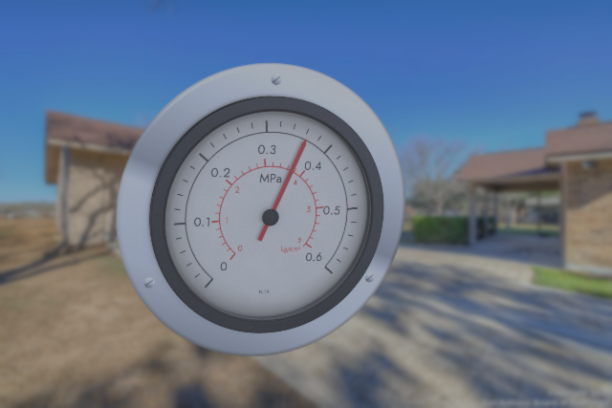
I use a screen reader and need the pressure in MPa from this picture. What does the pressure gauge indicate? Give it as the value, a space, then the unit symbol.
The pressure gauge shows 0.36 MPa
